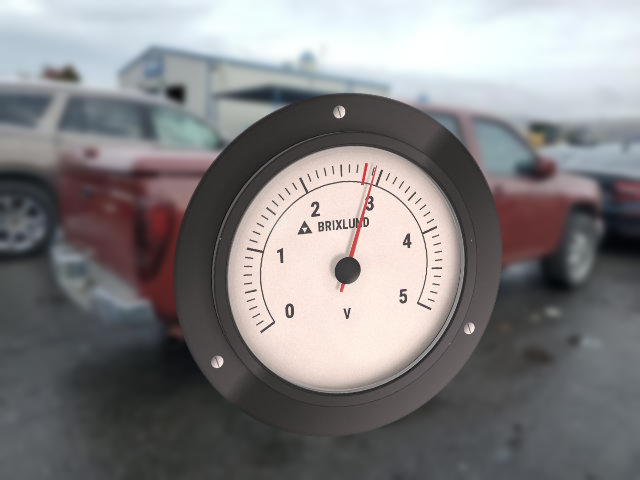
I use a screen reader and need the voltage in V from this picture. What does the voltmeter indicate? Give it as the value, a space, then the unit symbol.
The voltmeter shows 2.9 V
